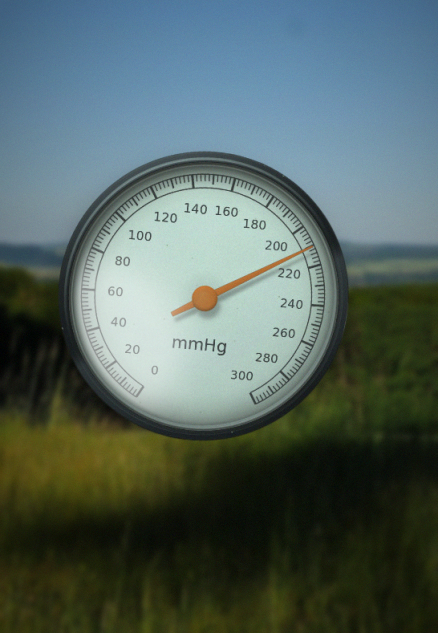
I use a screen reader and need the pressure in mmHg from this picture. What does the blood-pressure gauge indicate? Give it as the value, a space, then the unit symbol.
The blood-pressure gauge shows 210 mmHg
